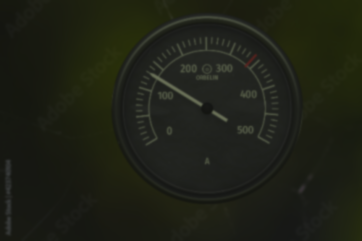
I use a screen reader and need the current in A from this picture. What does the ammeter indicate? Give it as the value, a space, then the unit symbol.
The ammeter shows 130 A
